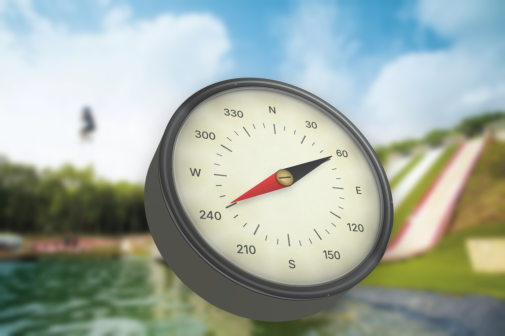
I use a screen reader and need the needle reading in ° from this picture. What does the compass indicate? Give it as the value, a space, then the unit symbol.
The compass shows 240 °
